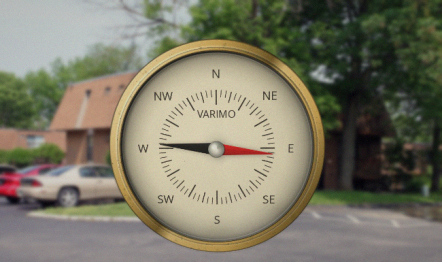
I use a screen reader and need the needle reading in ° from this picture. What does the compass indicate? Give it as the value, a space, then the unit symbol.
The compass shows 95 °
